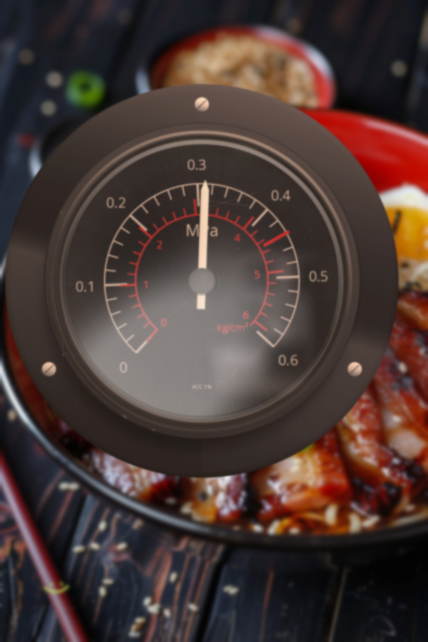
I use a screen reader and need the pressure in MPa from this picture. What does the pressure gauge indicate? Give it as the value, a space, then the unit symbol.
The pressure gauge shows 0.31 MPa
